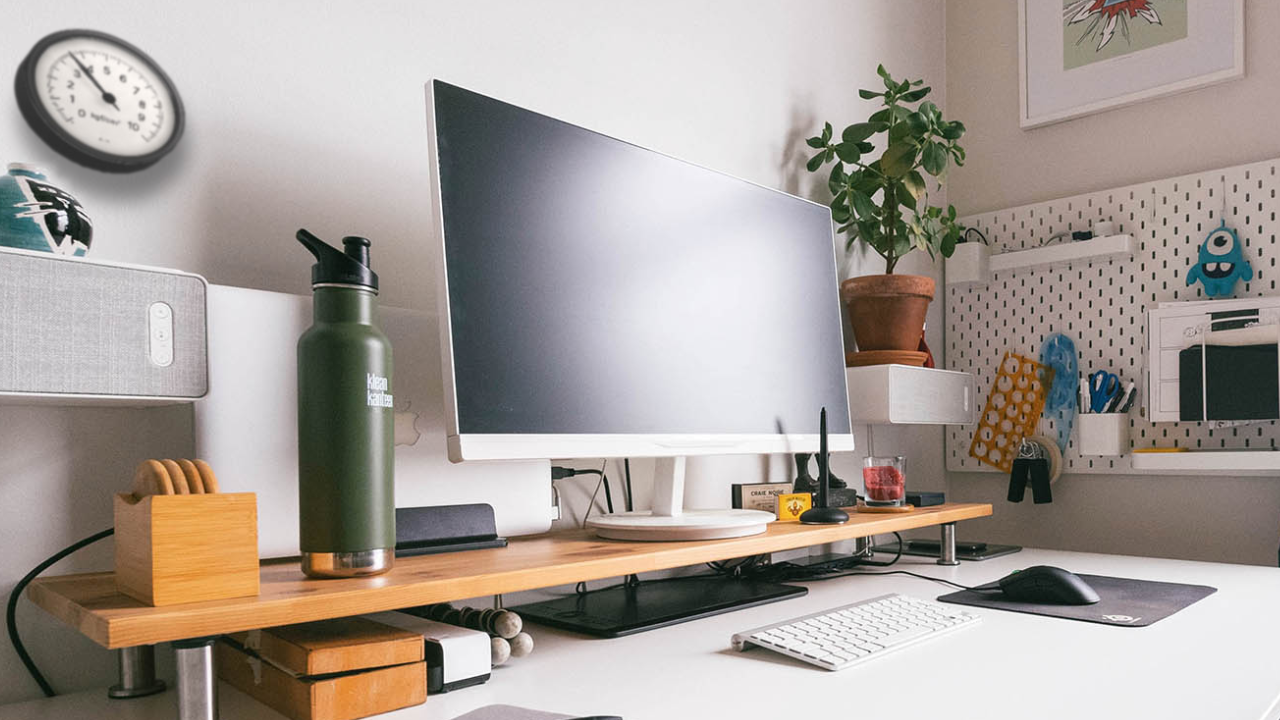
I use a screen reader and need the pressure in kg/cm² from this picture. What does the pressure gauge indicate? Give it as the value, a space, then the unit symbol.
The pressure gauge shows 3.5 kg/cm²
